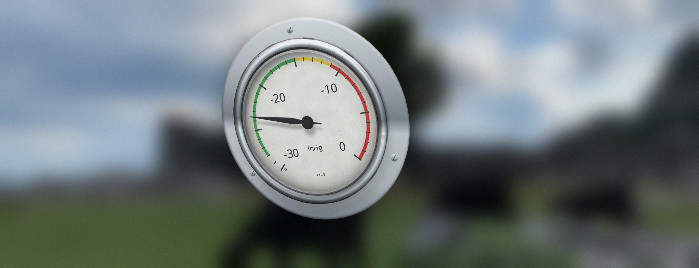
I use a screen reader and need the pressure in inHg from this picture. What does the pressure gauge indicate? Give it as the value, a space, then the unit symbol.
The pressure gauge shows -23.5 inHg
